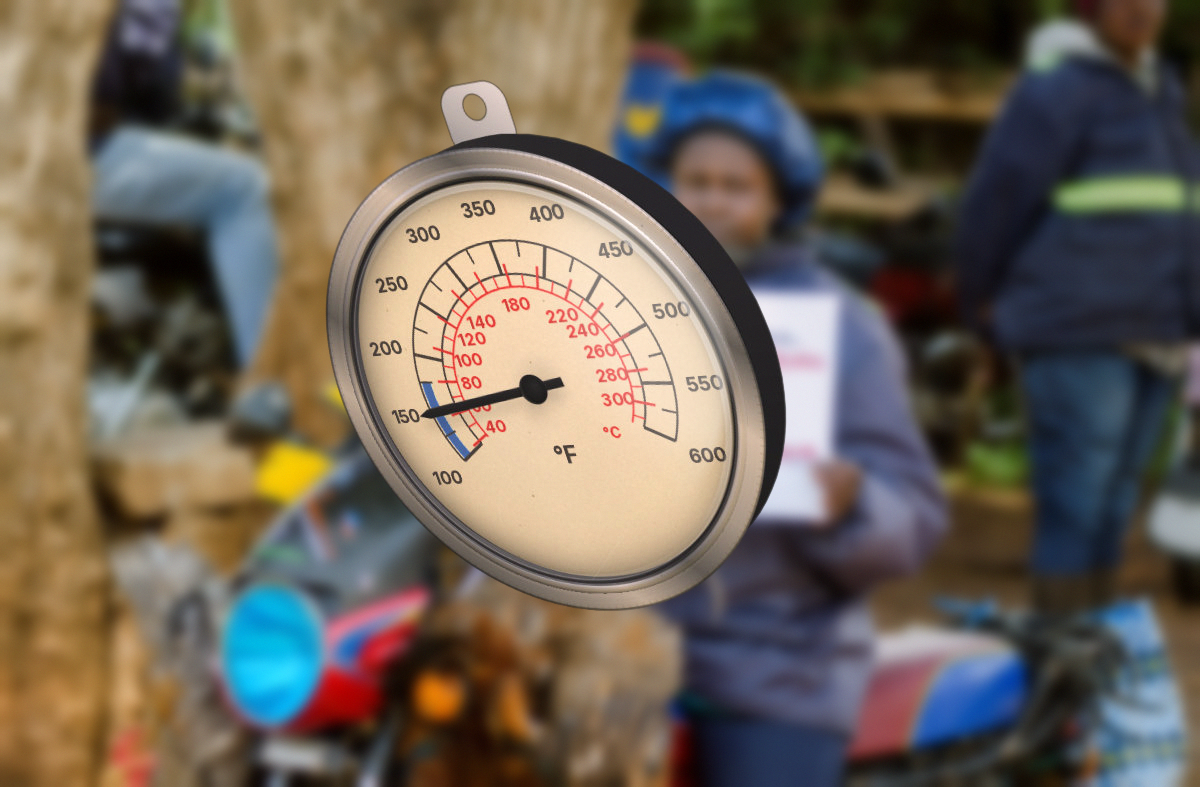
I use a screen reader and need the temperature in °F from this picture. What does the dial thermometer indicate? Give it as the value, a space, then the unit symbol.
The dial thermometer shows 150 °F
